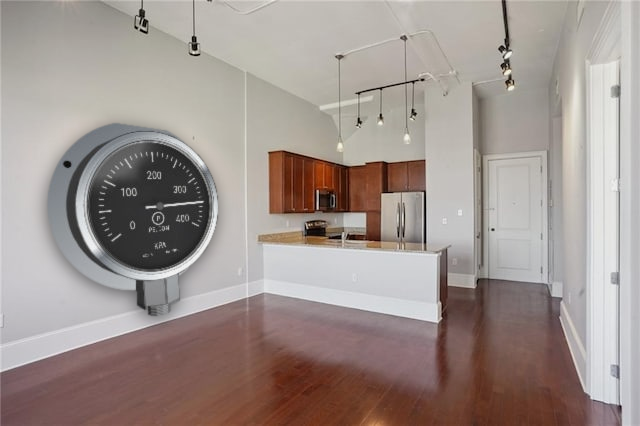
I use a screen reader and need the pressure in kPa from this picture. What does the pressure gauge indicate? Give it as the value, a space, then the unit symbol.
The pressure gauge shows 350 kPa
